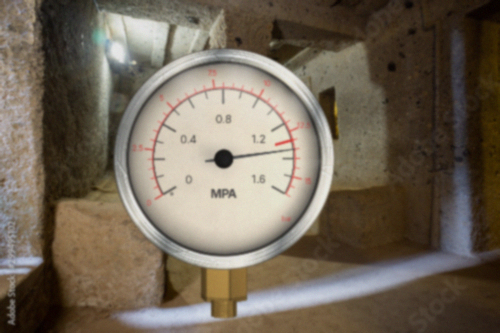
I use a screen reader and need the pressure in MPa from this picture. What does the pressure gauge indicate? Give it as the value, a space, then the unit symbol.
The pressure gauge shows 1.35 MPa
